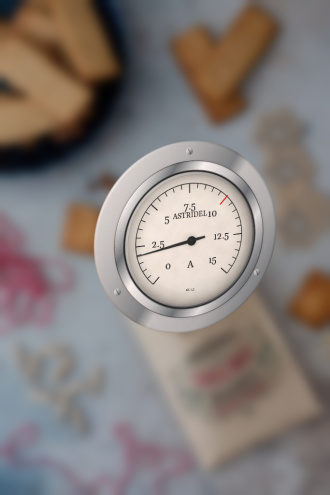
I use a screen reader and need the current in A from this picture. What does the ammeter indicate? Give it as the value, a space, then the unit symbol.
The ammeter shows 2 A
